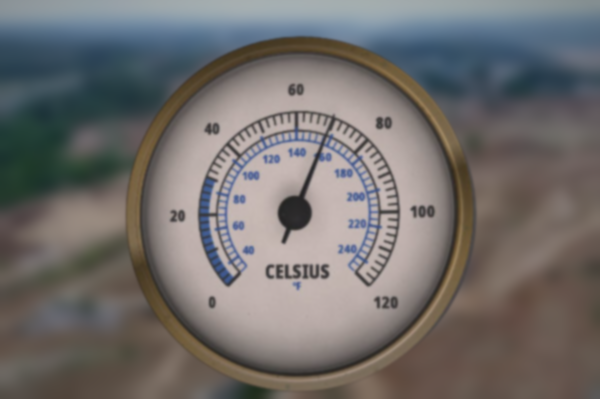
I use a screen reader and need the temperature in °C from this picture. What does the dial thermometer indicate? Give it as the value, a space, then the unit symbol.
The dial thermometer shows 70 °C
